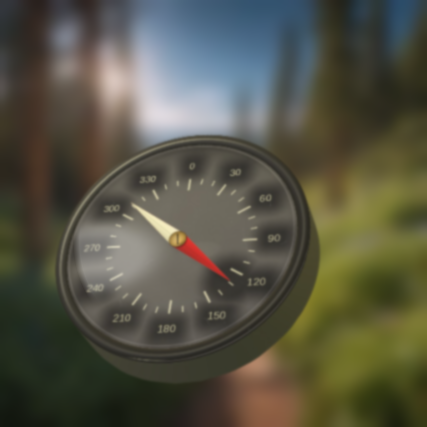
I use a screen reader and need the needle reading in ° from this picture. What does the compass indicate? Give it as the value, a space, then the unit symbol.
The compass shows 130 °
